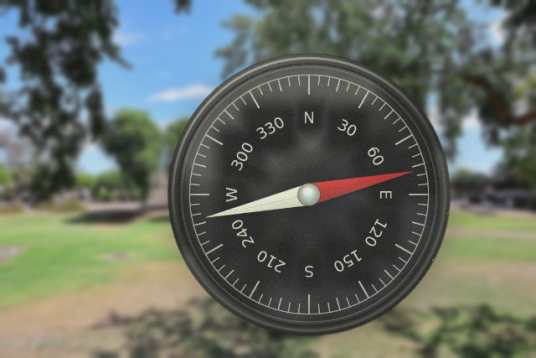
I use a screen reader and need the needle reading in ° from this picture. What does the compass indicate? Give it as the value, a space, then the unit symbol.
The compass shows 77.5 °
